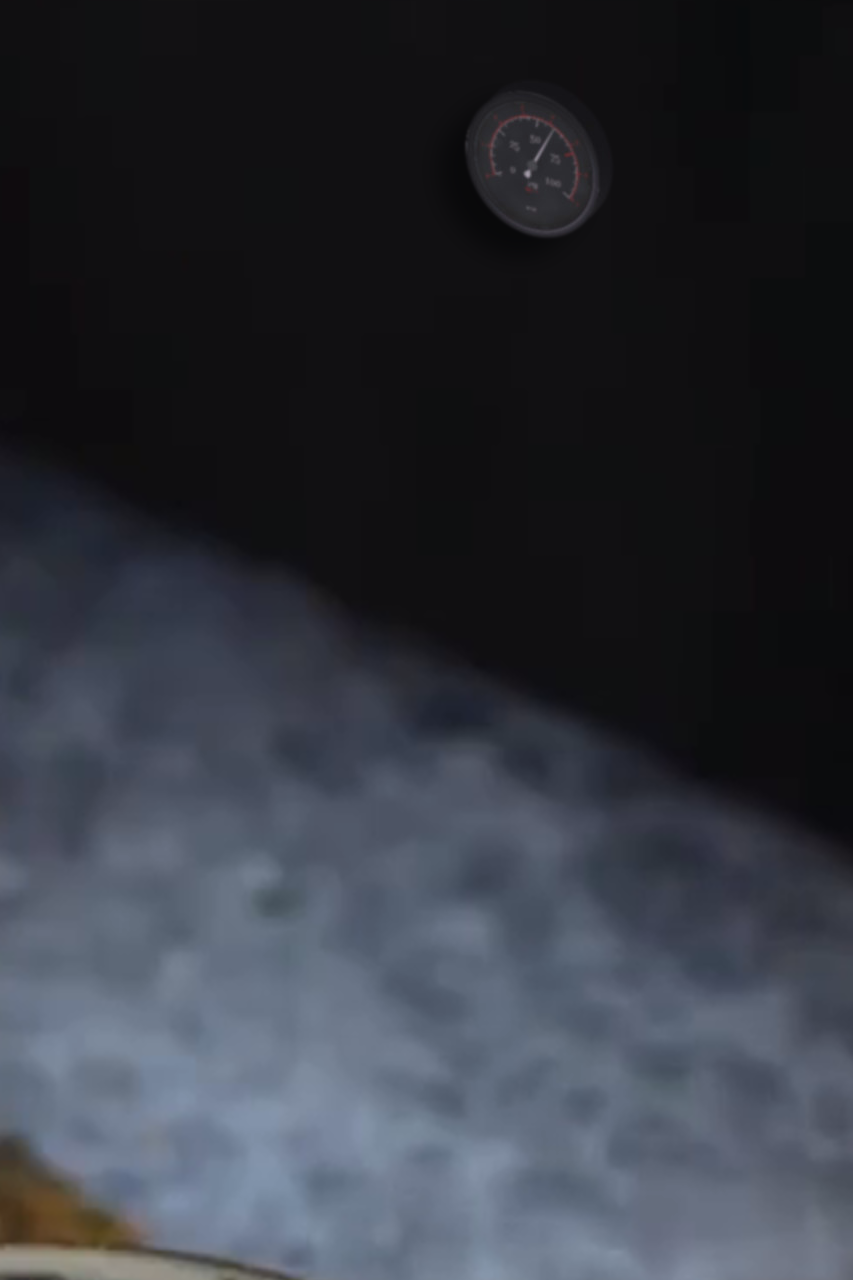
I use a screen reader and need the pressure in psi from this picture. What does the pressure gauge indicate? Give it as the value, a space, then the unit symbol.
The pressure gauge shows 60 psi
